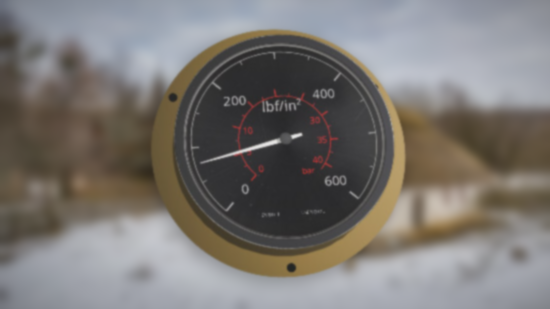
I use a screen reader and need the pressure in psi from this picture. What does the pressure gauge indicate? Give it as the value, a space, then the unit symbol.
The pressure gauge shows 75 psi
